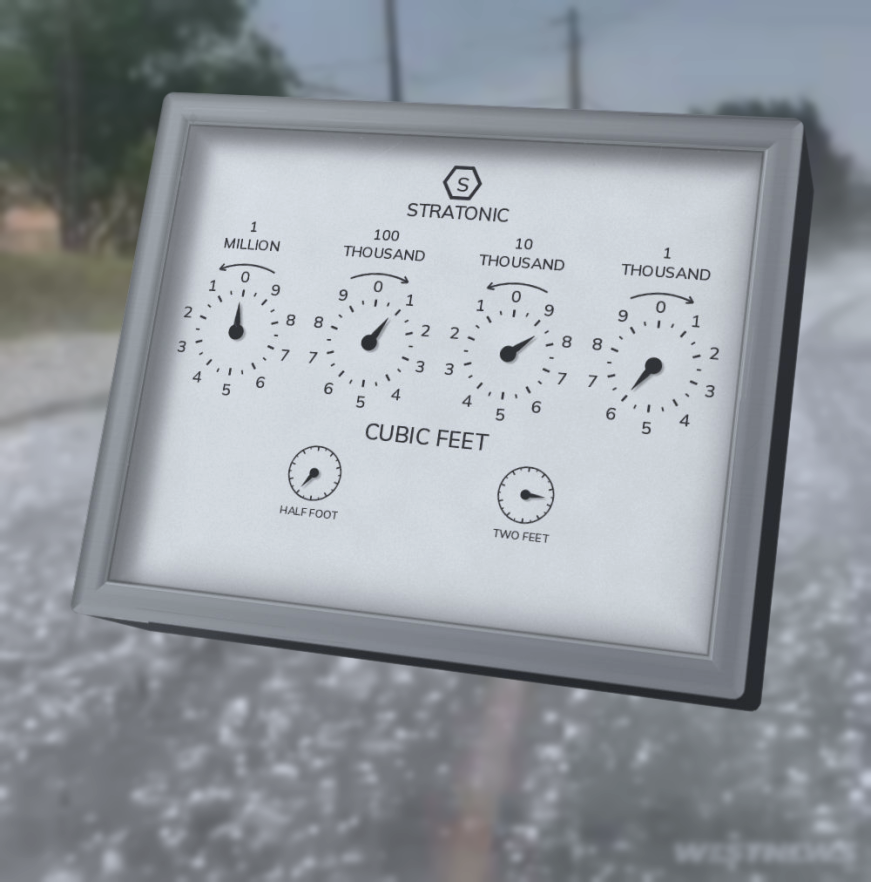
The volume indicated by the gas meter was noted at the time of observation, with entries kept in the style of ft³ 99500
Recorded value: ft³ 8600
